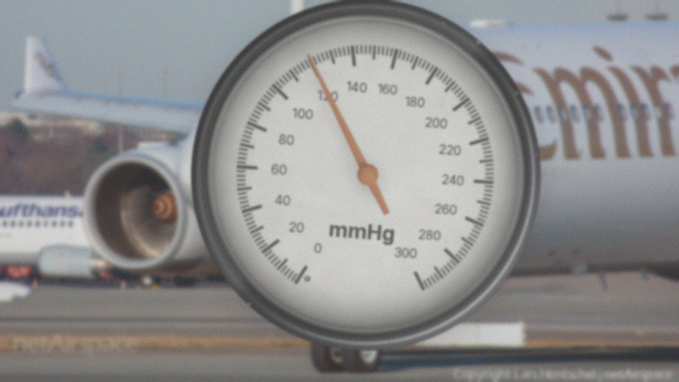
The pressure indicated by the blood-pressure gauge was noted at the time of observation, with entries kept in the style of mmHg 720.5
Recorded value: mmHg 120
